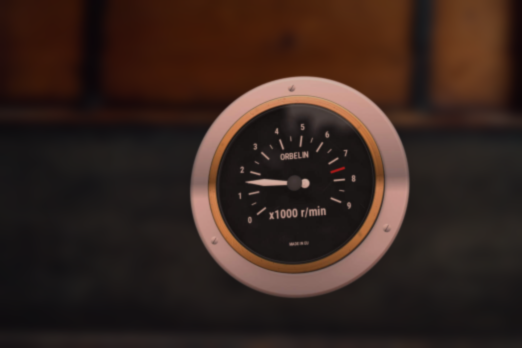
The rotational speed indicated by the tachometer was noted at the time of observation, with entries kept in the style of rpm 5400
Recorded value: rpm 1500
